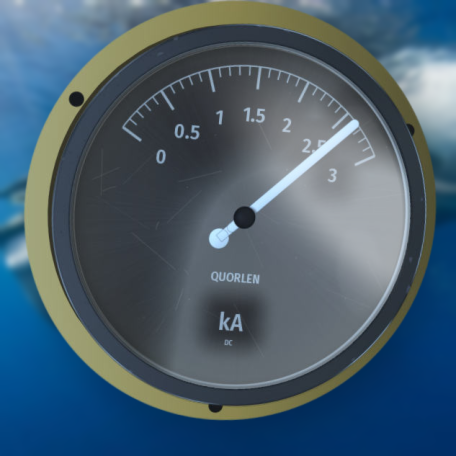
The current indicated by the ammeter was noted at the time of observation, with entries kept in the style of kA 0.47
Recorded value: kA 2.6
